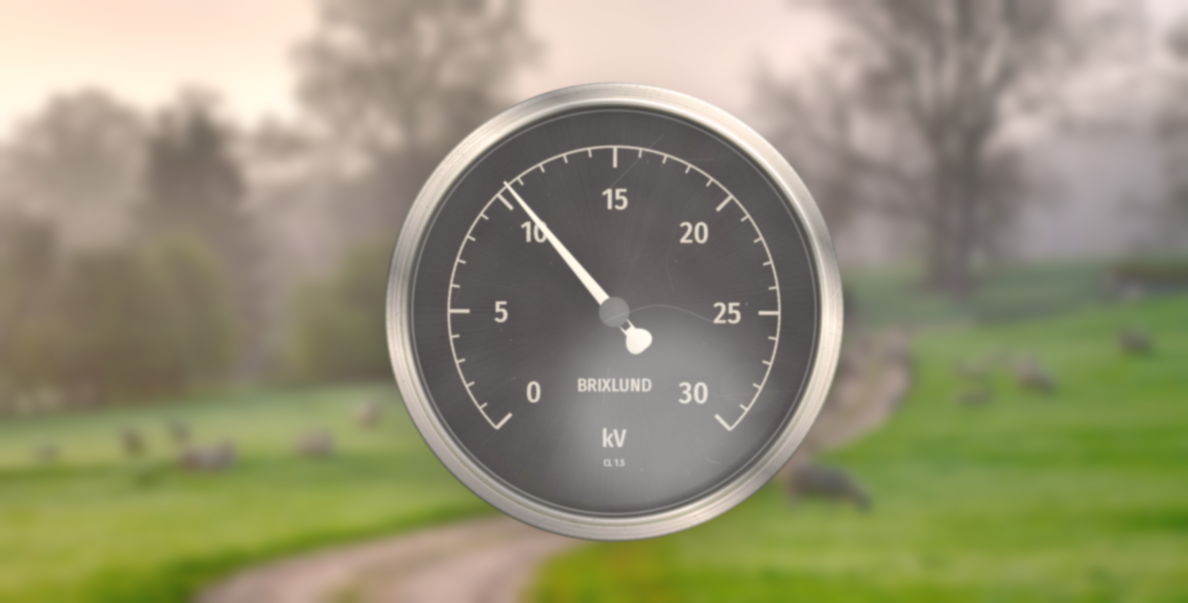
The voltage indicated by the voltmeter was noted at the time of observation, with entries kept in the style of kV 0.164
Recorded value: kV 10.5
